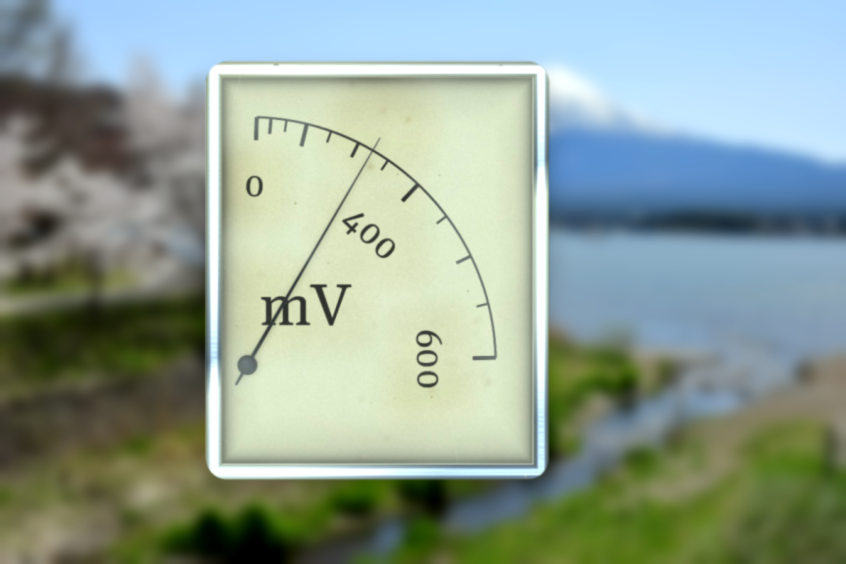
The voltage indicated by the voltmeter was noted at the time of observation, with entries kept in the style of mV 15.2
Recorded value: mV 325
